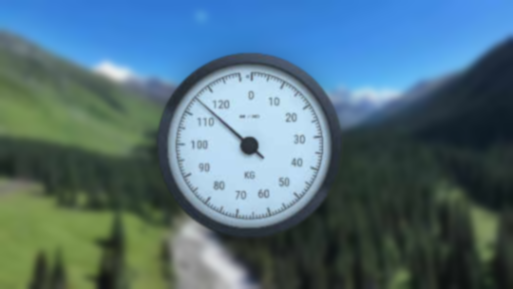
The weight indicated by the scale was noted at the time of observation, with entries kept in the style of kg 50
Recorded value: kg 115
